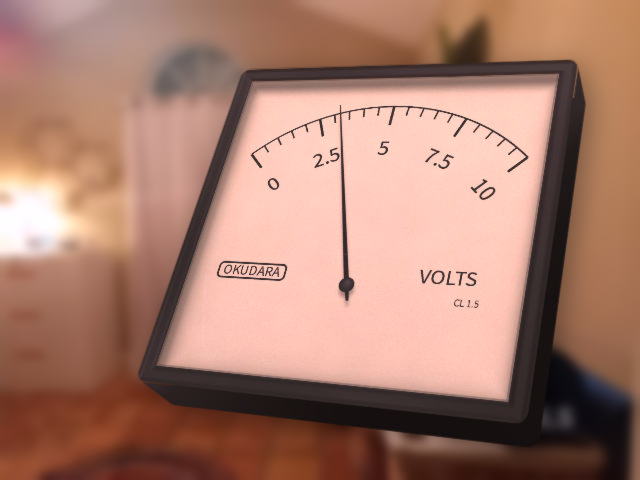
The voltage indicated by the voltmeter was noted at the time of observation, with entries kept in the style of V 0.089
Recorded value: V 3.25
